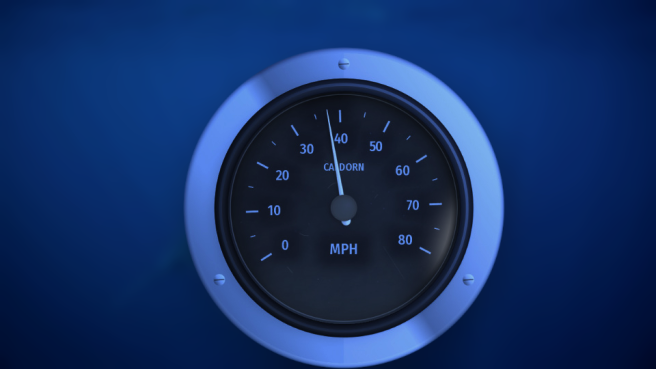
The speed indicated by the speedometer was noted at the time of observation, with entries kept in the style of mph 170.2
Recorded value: mph 37.5
